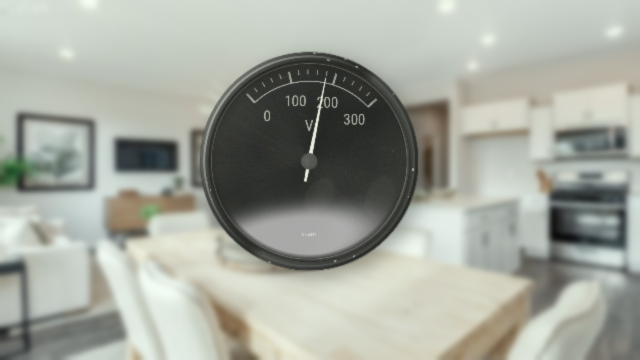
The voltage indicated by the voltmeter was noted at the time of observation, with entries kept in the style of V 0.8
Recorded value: V 180
